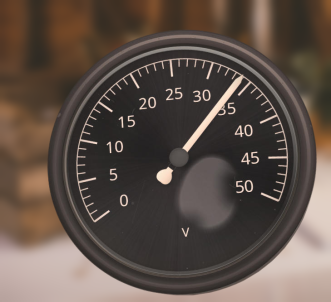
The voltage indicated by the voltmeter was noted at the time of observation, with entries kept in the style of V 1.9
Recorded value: V 34
